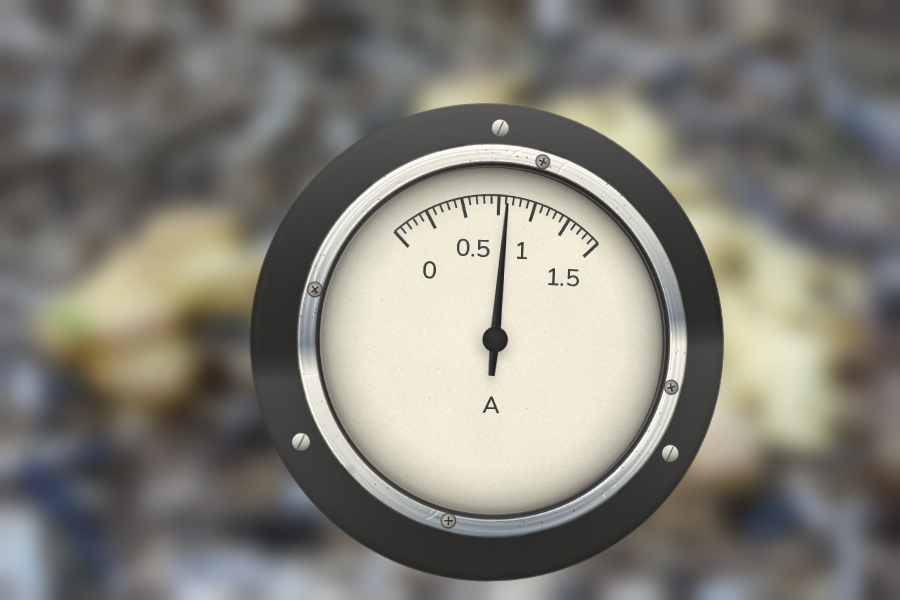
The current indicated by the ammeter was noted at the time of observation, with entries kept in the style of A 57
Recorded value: A 0.8
